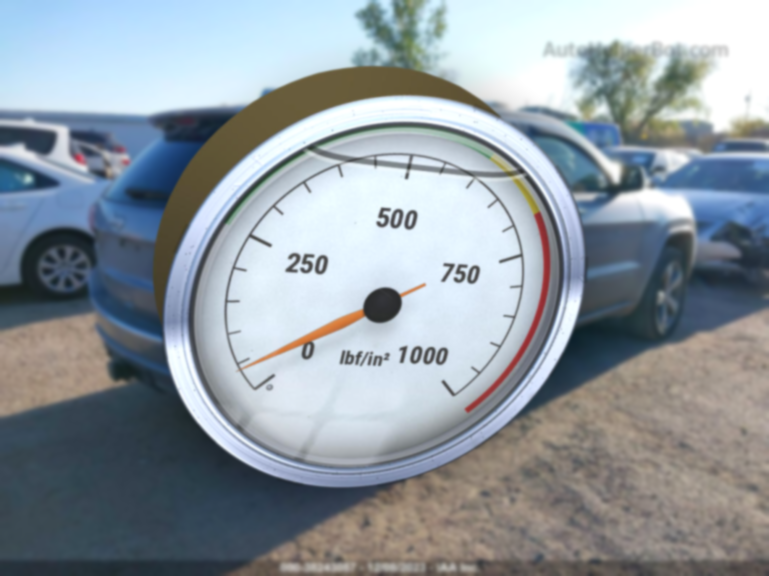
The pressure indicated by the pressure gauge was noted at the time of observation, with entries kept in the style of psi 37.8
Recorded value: psi 50
